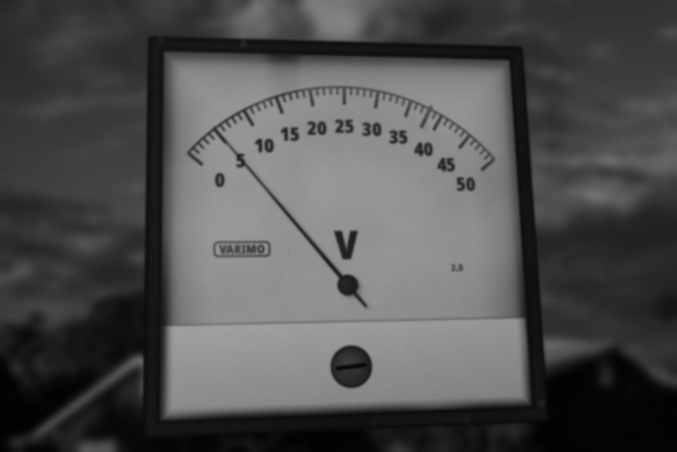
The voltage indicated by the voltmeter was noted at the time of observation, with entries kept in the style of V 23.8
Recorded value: V 5
